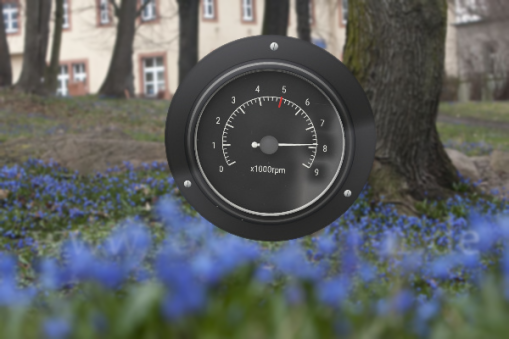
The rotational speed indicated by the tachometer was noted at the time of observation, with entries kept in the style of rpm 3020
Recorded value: rpm 7800
